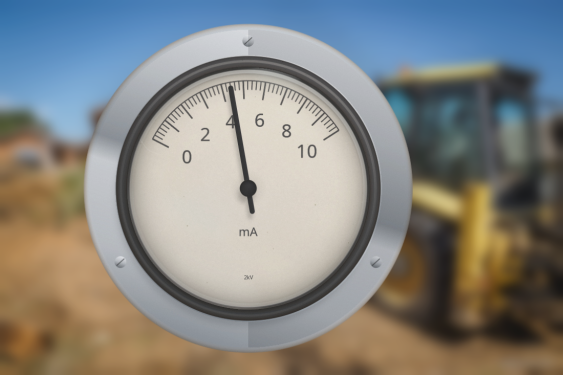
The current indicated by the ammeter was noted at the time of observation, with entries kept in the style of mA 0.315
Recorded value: mA 4.4
